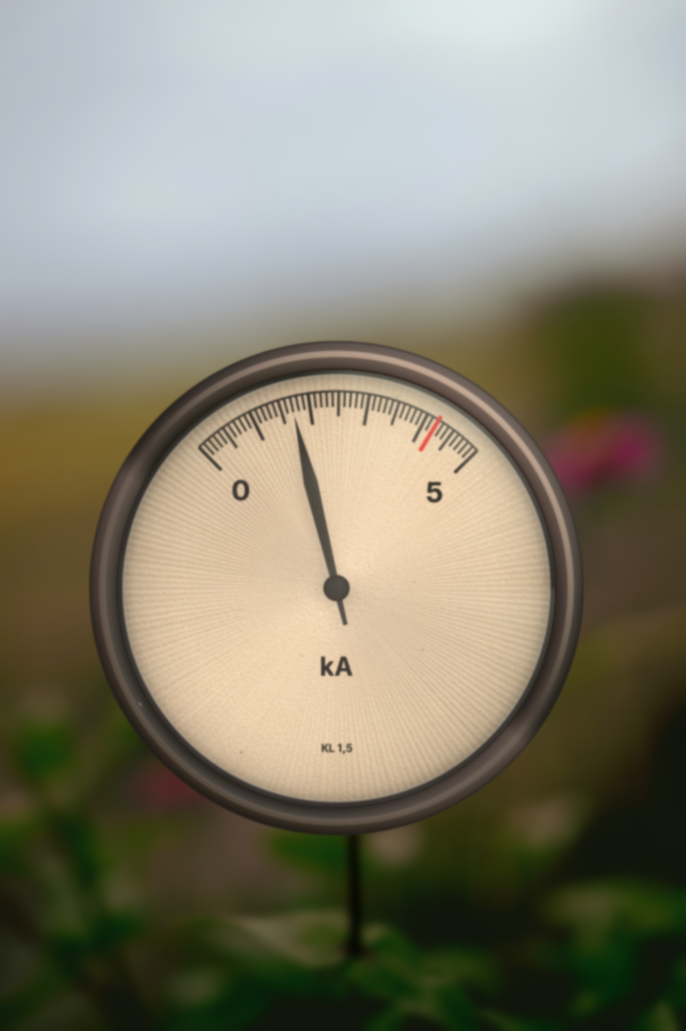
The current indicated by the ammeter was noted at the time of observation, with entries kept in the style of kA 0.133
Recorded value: kA 1.7
